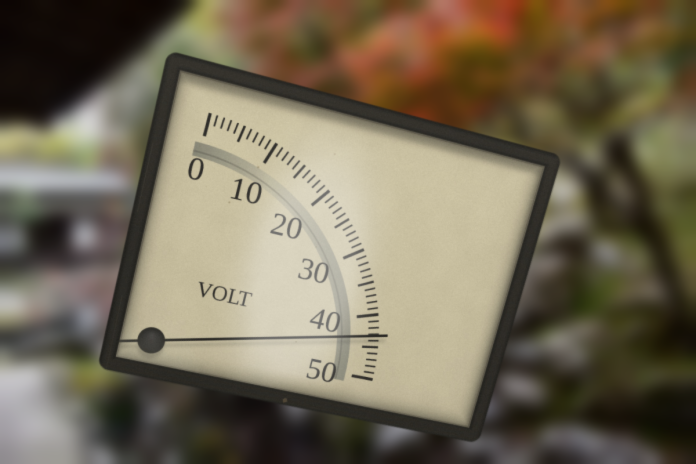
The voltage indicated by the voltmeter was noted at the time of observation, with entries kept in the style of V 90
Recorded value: V 43
